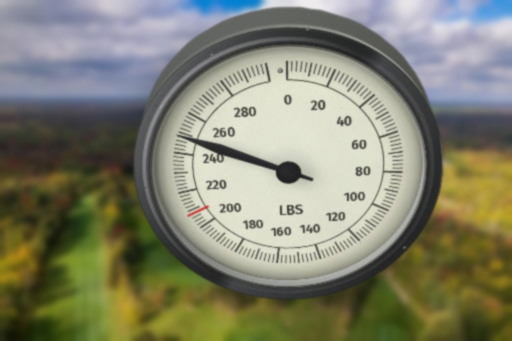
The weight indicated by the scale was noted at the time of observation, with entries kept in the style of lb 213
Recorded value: lb 250
